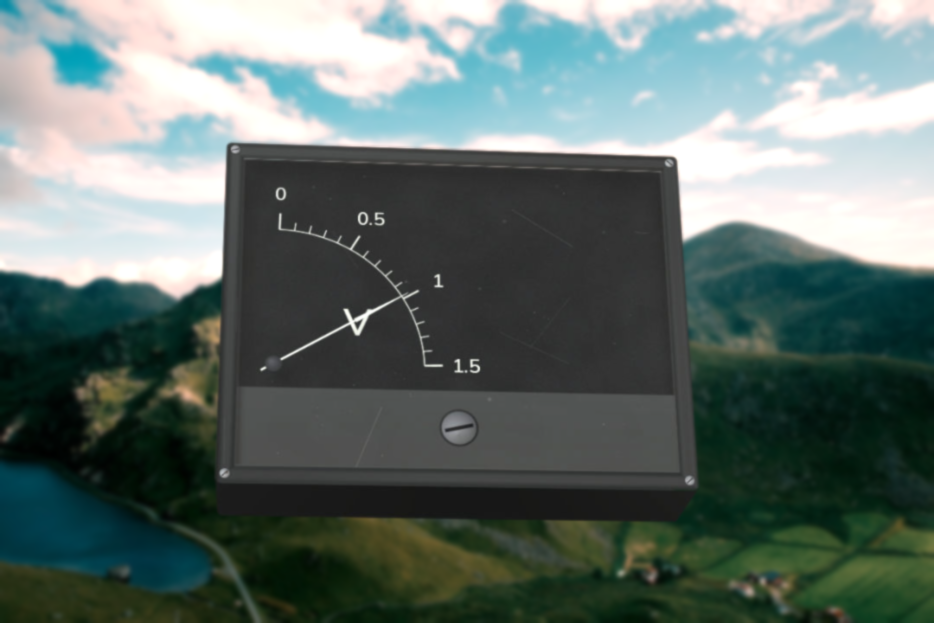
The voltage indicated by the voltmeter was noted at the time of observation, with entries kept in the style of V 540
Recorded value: V 1
